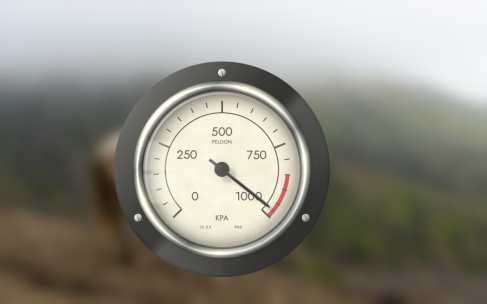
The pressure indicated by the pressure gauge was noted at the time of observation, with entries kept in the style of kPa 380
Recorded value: kPa 975
